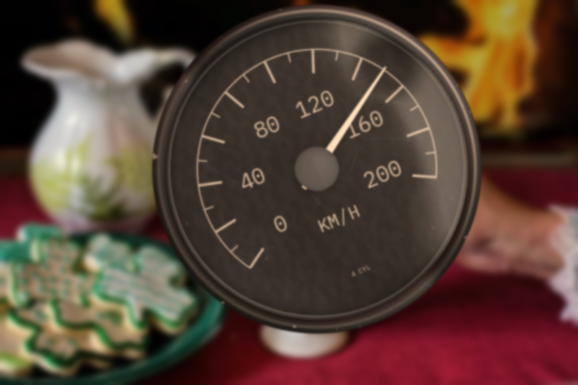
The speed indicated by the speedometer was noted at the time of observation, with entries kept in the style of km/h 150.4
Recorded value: km/h 150
